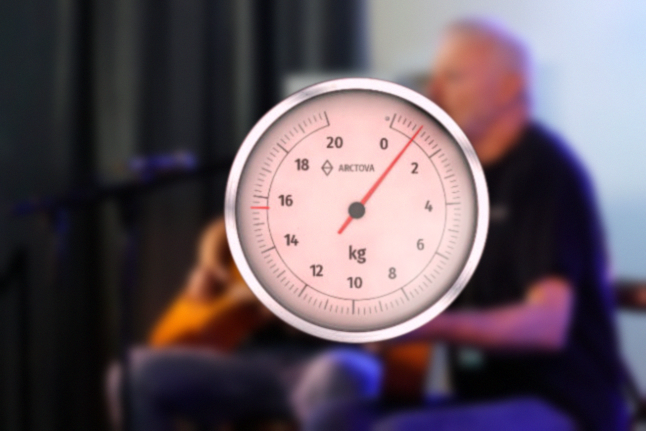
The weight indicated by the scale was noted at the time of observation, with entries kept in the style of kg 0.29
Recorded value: kg 1
